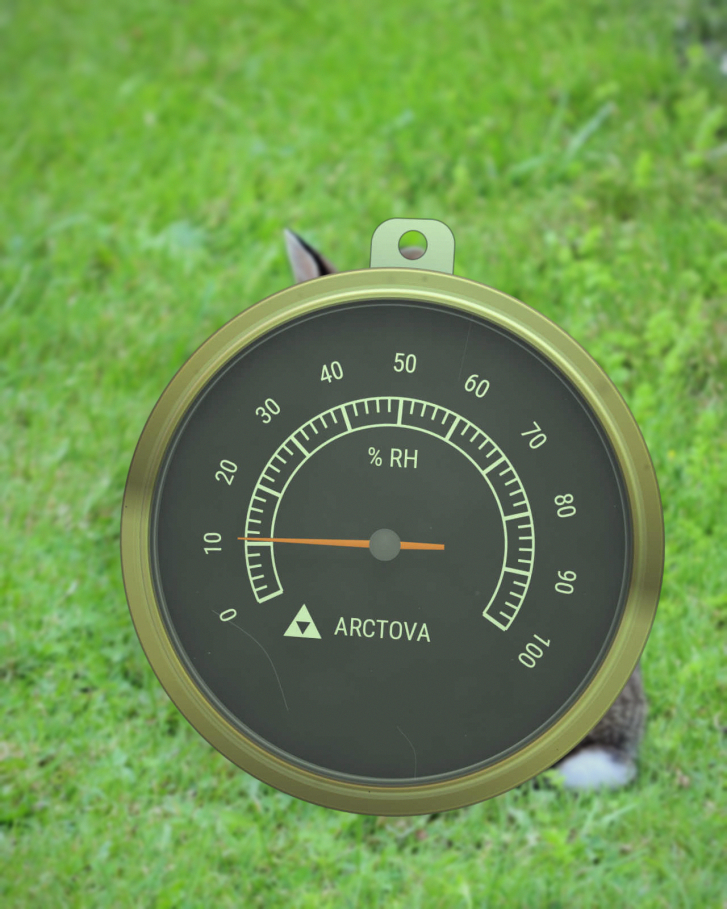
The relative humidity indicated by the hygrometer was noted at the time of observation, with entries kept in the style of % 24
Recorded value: % 11
